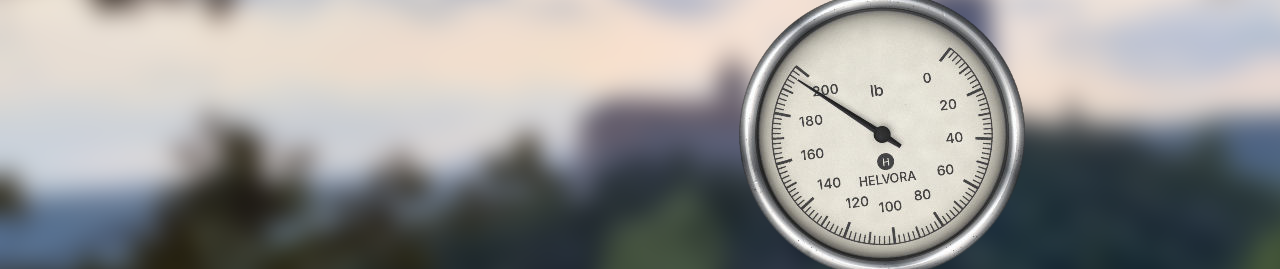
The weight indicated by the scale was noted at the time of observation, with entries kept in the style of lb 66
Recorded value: lb 196
